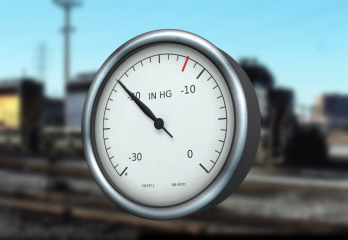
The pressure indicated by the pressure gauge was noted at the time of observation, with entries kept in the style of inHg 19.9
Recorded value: inHg -20
